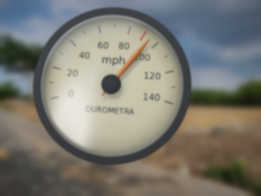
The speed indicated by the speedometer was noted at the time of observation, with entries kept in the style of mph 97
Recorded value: mph 95
